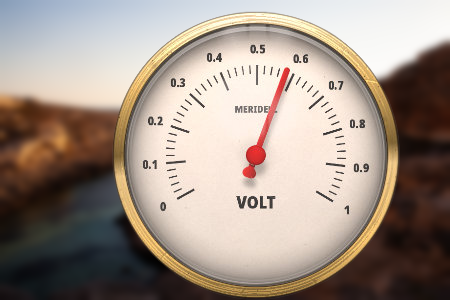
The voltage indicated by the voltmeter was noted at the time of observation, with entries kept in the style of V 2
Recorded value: V 0.58
